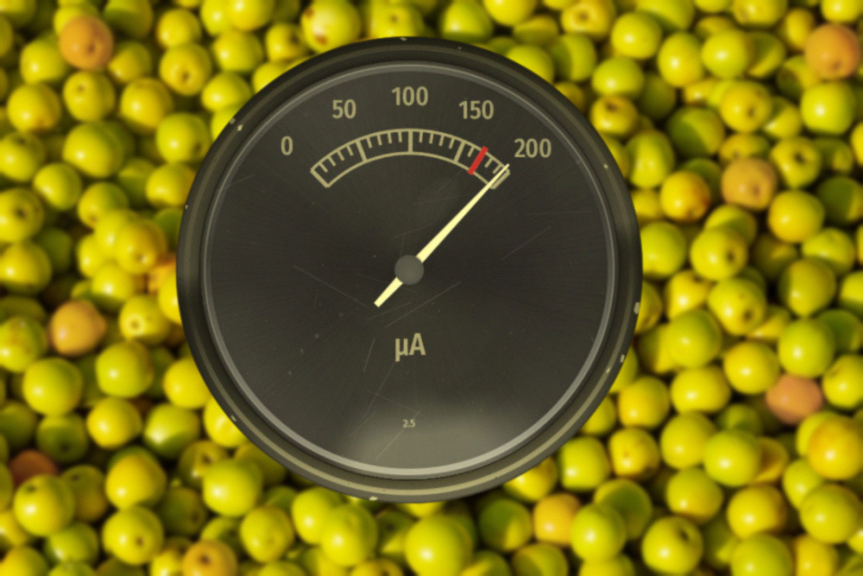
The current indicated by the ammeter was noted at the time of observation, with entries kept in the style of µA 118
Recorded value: µA 195
